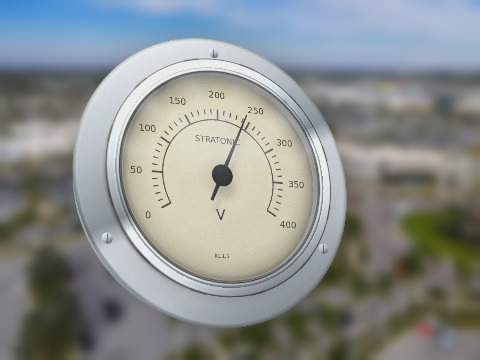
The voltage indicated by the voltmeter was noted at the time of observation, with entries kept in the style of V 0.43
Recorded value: V 240
